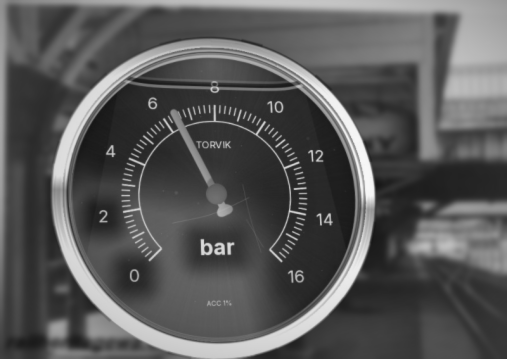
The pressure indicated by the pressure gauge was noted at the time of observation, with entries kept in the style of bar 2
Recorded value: bar 6.4
